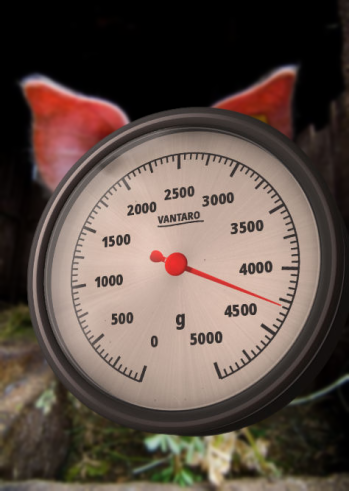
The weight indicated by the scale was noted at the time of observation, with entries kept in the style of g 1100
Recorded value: g 4300
